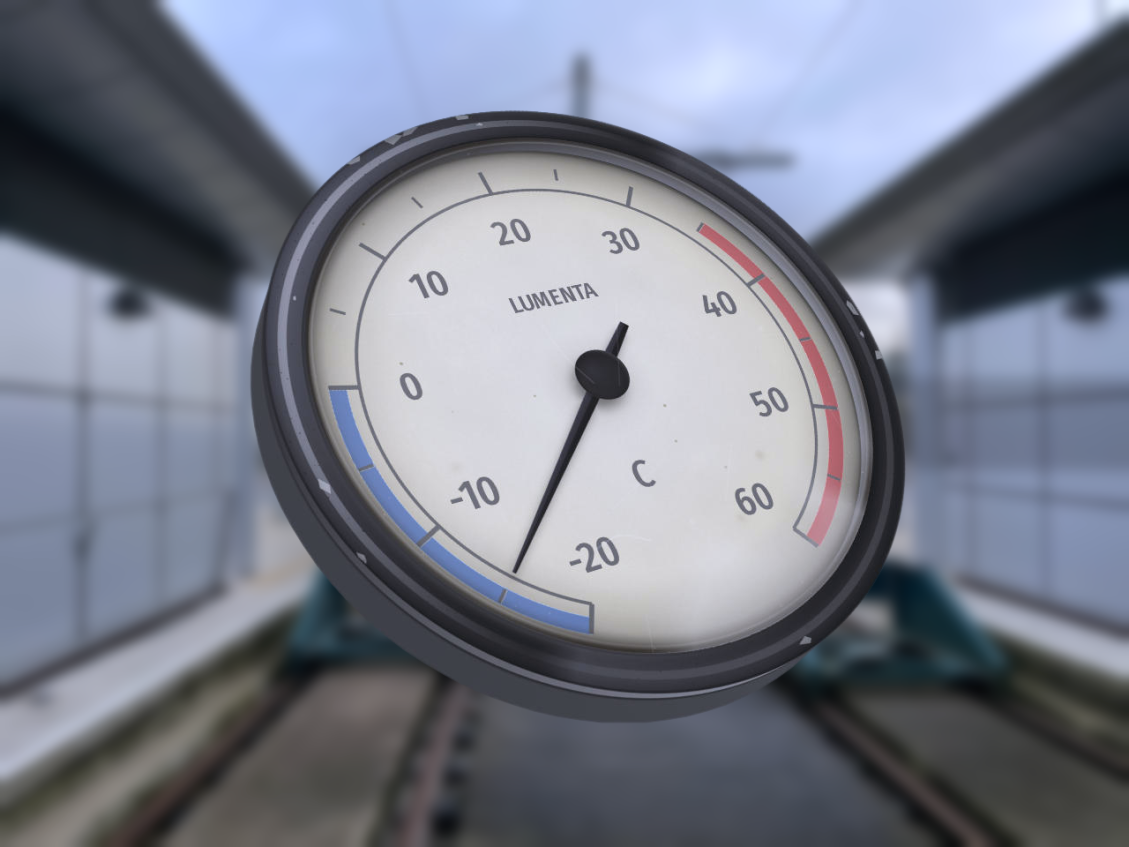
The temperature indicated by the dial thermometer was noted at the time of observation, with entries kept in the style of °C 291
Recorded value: °C -15
